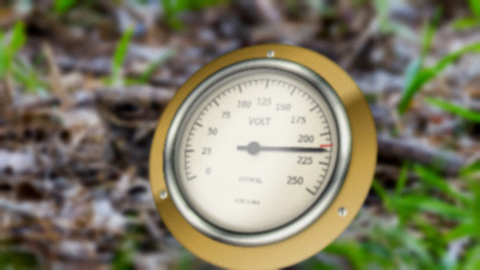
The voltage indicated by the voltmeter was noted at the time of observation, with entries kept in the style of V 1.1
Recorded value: V 215
